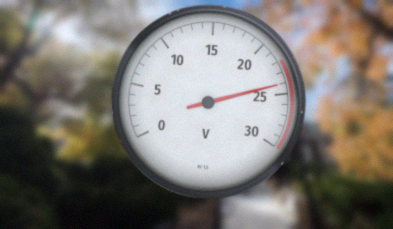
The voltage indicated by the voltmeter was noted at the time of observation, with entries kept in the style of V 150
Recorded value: V 24
